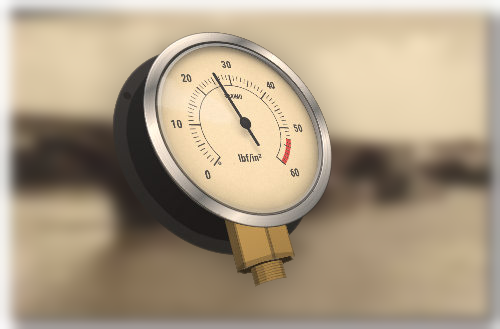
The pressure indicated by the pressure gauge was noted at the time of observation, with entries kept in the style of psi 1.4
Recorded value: psi 25
